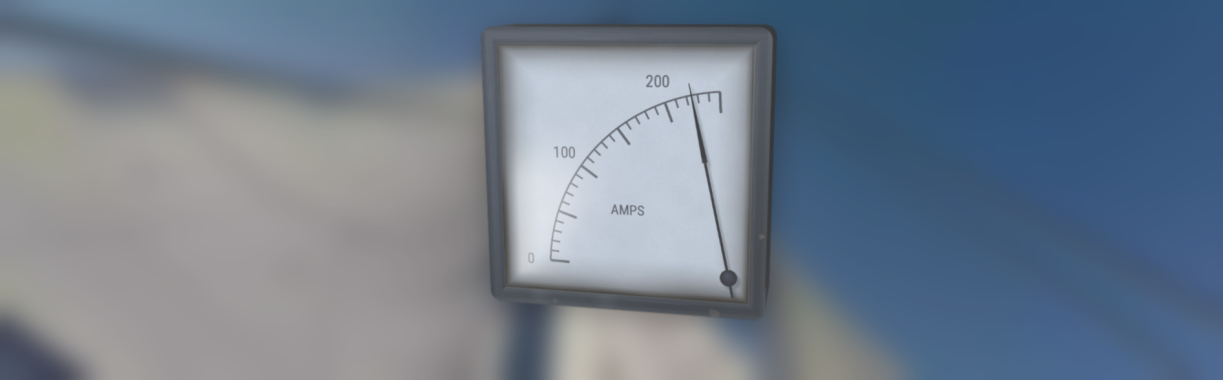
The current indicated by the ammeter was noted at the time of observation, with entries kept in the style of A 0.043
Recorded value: A 225
